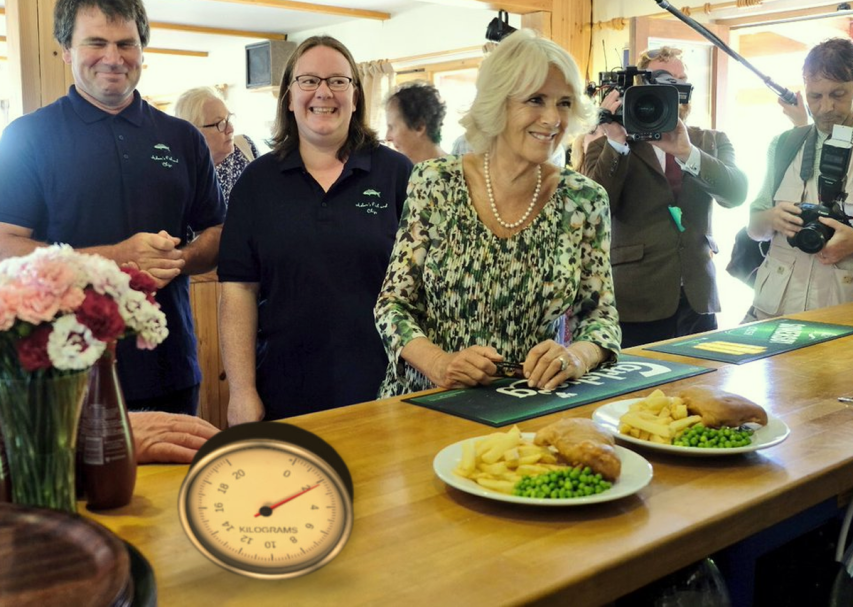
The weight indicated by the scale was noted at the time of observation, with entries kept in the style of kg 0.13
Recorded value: kg 2
